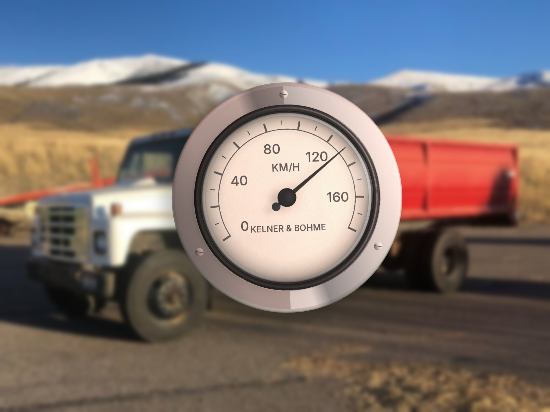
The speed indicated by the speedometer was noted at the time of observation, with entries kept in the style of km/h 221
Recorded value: km/h 130
